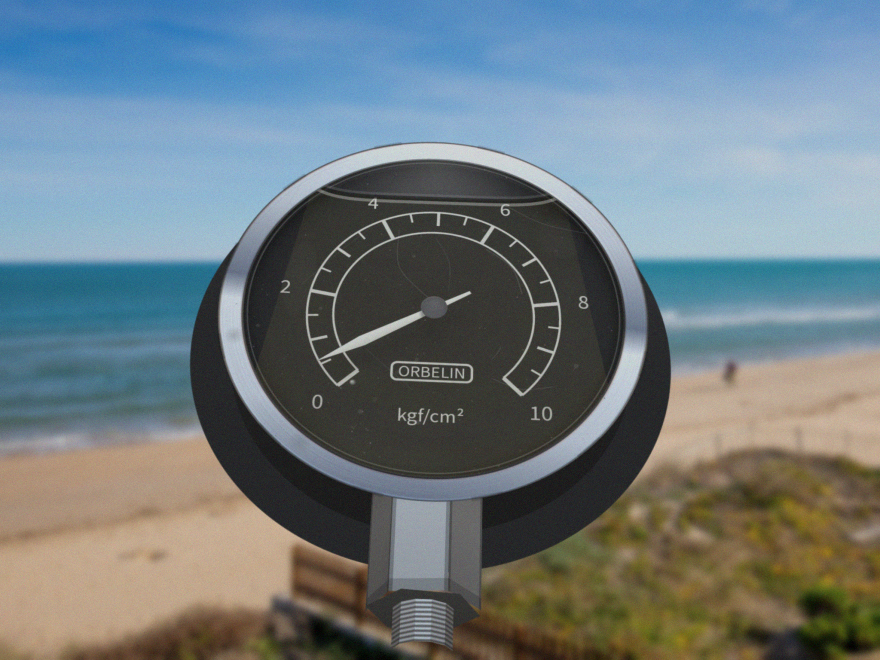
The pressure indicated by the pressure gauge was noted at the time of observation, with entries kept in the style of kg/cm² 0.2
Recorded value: kg/cm² 0.5
